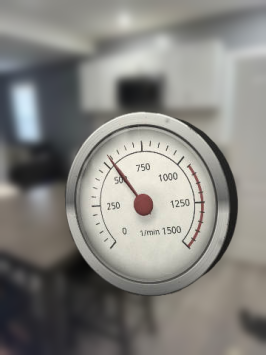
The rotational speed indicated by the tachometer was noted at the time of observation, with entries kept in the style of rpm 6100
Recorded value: rpm 550
